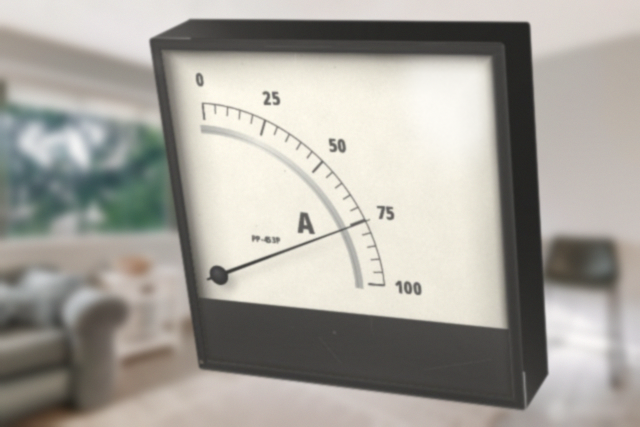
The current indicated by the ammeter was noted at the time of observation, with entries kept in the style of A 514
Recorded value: A 75
